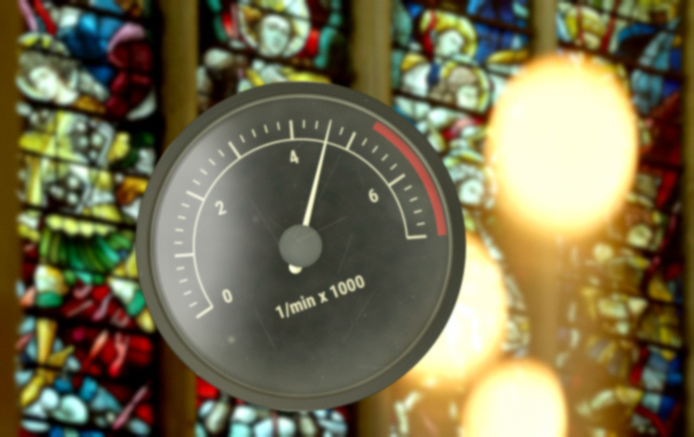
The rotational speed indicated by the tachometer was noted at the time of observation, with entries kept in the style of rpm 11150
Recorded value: rpm 4600
